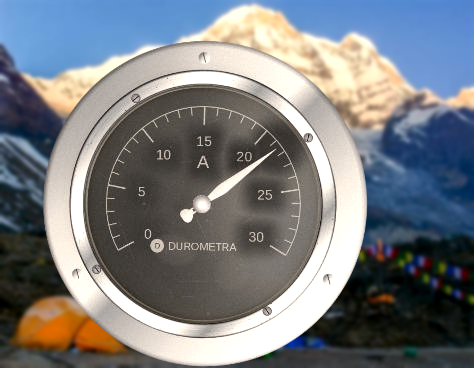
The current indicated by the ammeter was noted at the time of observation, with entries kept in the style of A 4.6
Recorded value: A 21.5
